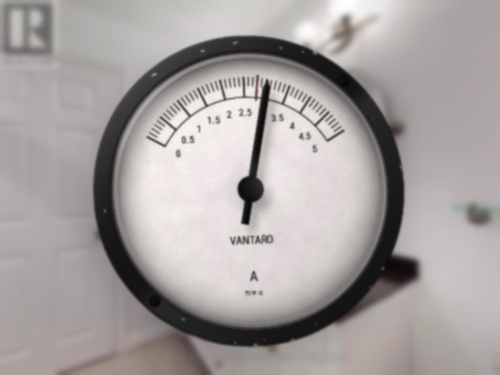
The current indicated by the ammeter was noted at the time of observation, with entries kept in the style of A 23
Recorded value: A 3
